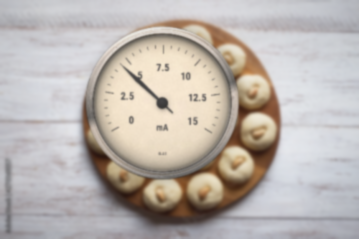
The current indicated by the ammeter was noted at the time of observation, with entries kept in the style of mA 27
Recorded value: mA 4.5
